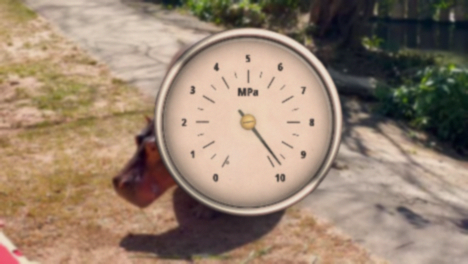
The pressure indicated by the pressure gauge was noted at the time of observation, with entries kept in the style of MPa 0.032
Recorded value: MPa 9.75
